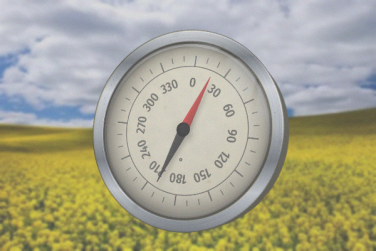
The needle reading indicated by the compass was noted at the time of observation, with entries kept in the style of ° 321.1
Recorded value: ° 20
